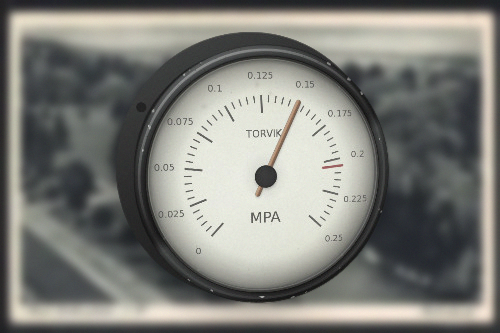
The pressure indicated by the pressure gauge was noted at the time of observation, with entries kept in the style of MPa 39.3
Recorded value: MPa 0.15
